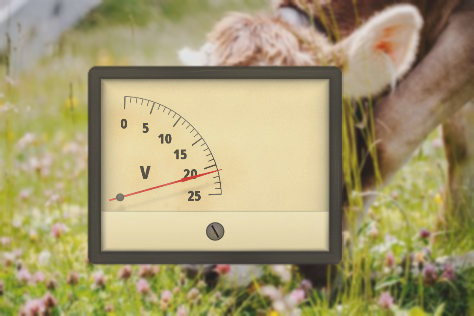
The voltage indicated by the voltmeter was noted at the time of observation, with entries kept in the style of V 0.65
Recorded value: V 21
